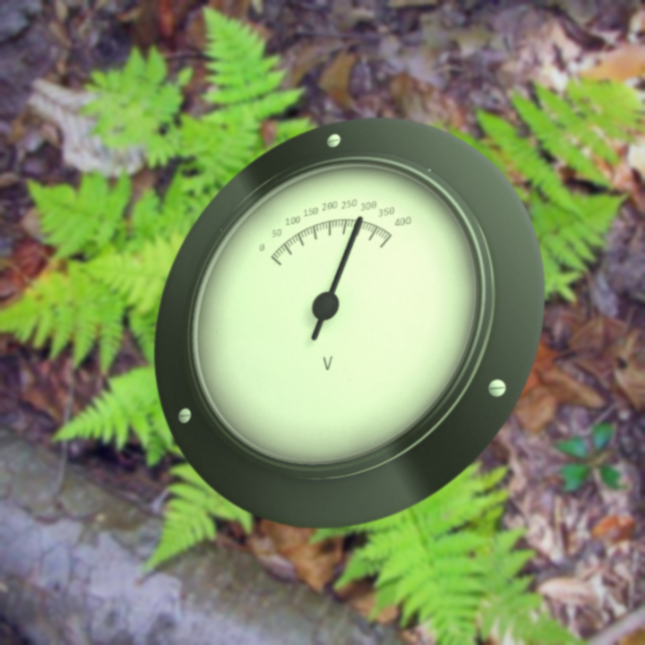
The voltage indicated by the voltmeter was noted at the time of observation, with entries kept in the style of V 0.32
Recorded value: V 300
